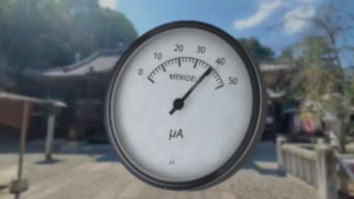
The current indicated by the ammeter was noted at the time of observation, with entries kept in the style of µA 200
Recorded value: µA 40
